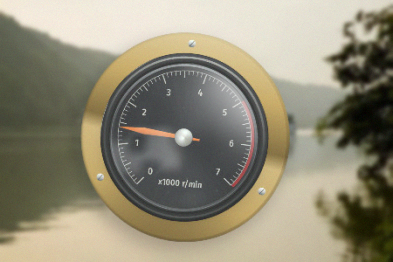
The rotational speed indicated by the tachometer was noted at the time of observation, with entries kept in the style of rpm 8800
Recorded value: rpm 1400
